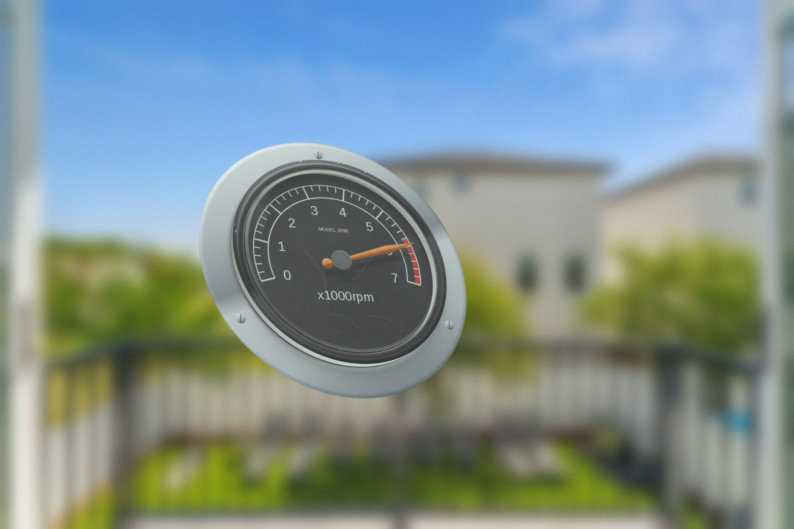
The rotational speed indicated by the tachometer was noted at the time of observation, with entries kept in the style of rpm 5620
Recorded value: rpm 6000
